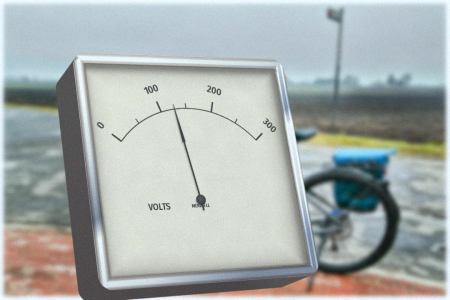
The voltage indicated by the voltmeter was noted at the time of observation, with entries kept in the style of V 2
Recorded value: V 125
